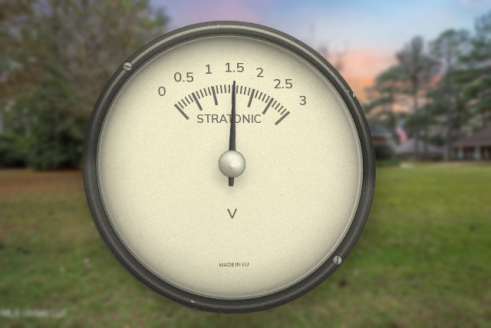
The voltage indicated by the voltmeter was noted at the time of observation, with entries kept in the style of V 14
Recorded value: V 1.5
